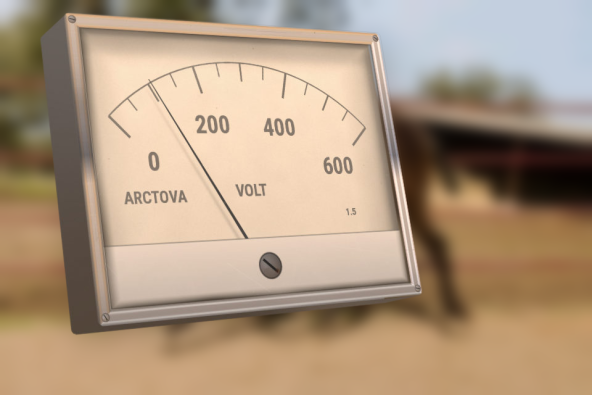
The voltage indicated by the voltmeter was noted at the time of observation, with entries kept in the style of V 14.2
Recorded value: V 100
